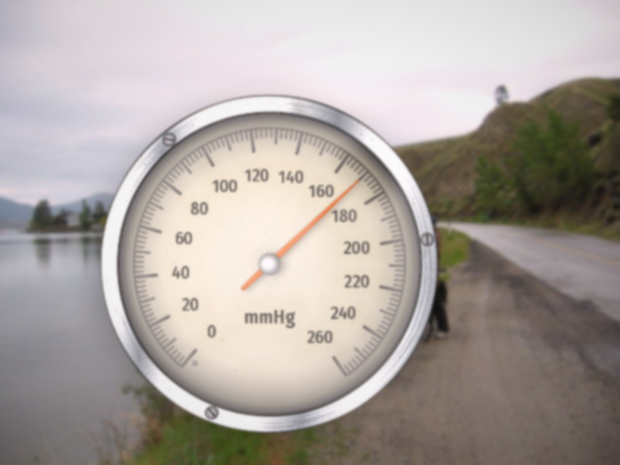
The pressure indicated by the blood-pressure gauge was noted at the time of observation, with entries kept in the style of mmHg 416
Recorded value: mmHg 170
